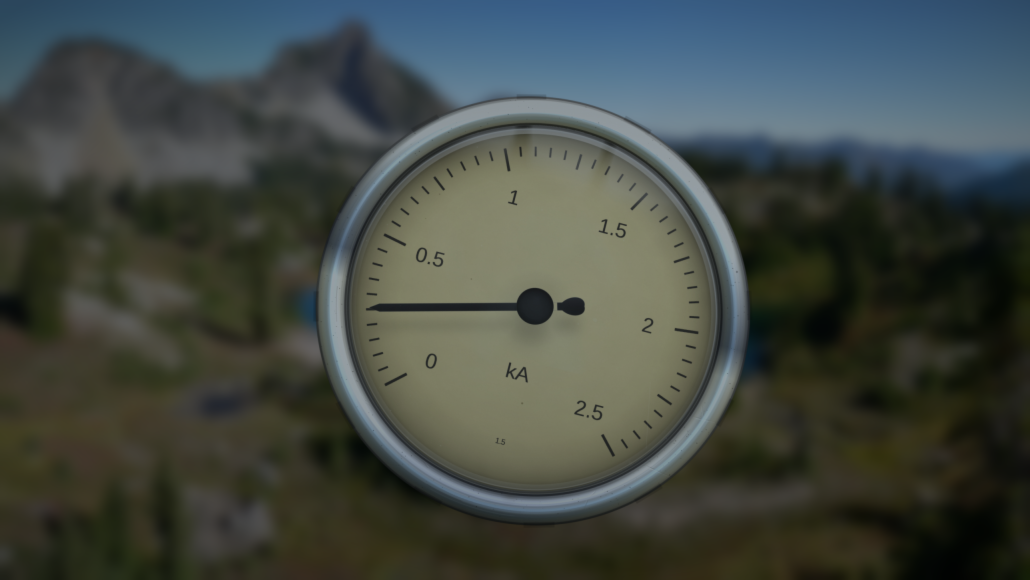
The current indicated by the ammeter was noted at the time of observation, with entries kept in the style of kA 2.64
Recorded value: kA 0.25
